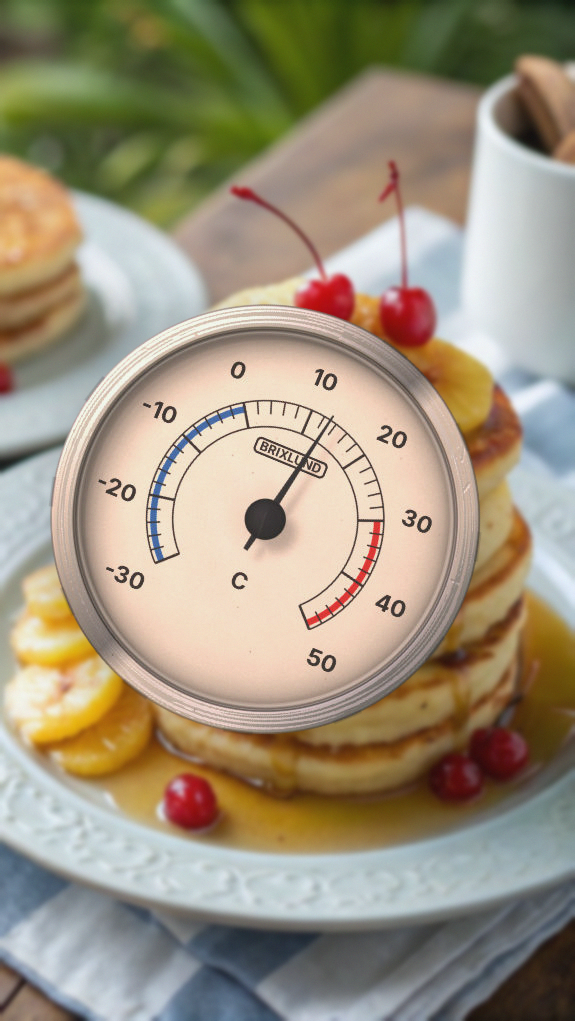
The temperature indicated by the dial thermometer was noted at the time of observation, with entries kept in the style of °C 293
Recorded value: °C 13
